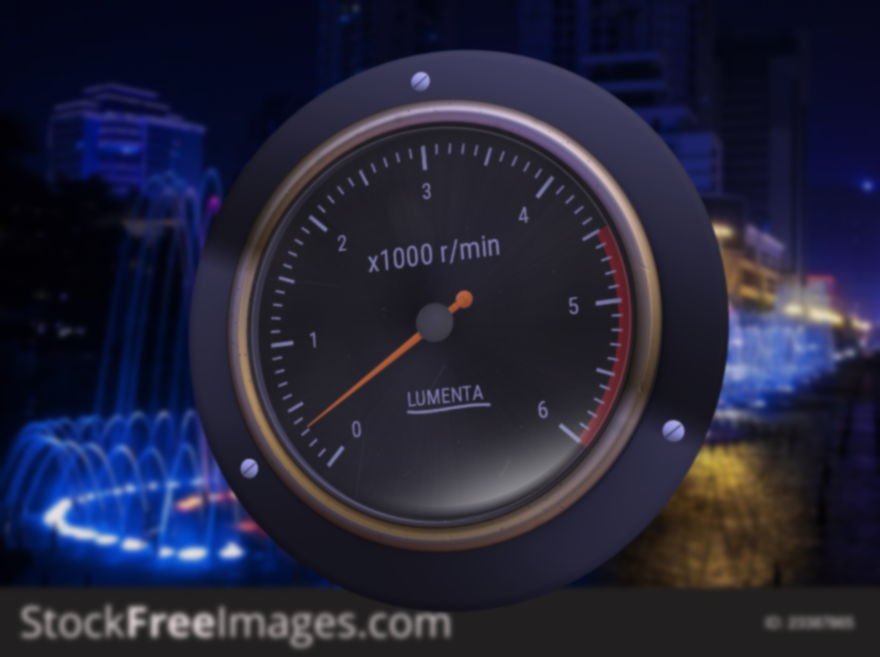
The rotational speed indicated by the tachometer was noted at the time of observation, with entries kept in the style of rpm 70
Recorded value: rpm 300
